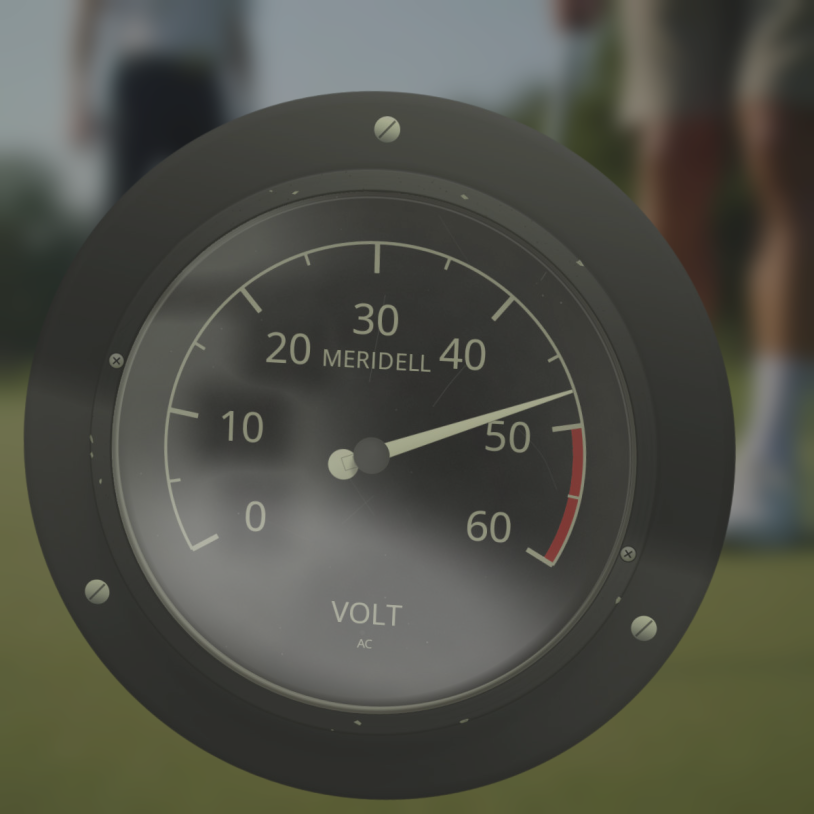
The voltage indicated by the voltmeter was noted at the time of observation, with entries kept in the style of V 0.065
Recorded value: V 47.5
